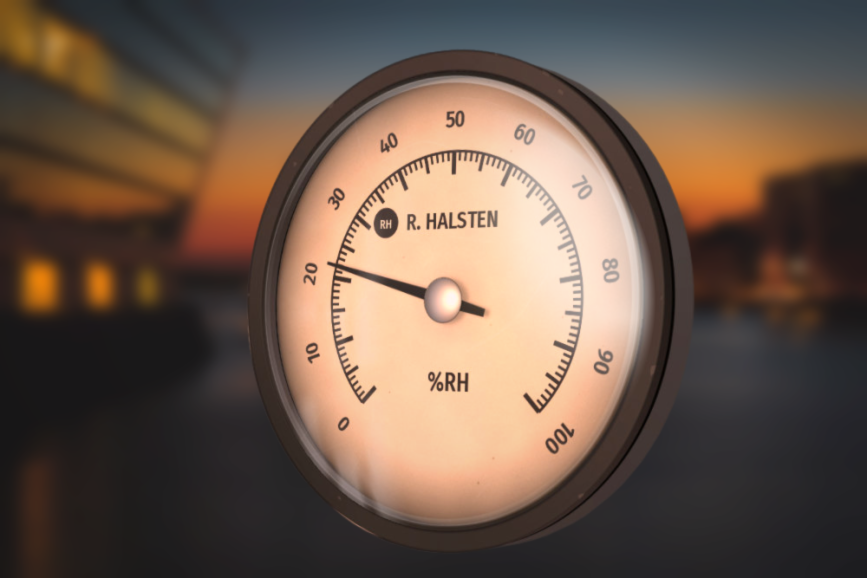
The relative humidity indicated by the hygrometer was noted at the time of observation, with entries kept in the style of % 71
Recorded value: % 22
